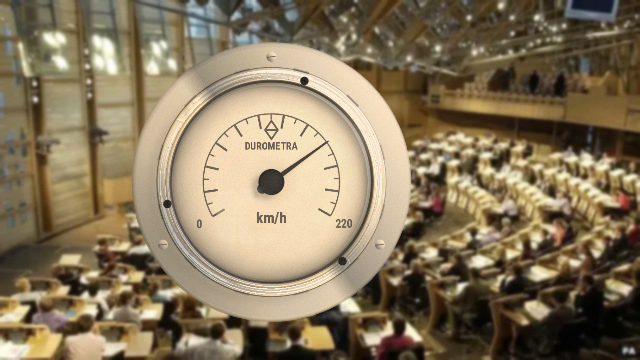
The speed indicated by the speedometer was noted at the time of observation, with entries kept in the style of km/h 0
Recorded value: km/h 160
